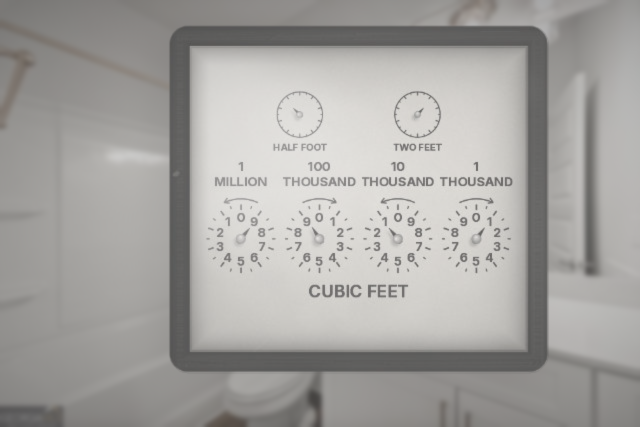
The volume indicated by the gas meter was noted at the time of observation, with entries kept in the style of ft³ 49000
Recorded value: ft³ 891100
